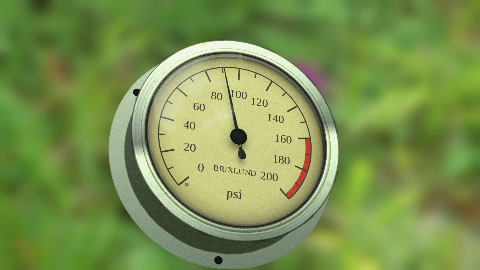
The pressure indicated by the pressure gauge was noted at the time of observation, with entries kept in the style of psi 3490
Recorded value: psi 90
